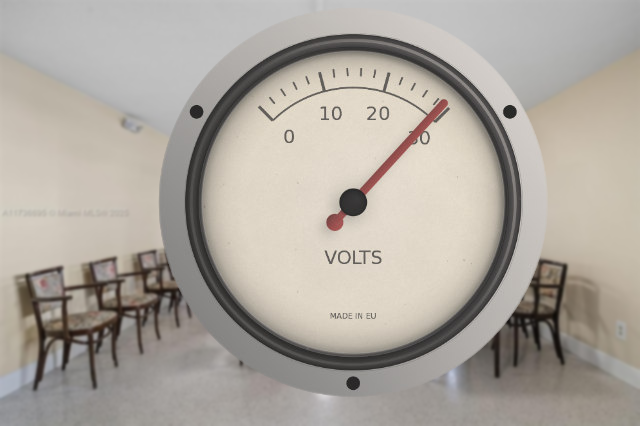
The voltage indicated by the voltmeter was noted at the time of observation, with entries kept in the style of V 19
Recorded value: V 29
